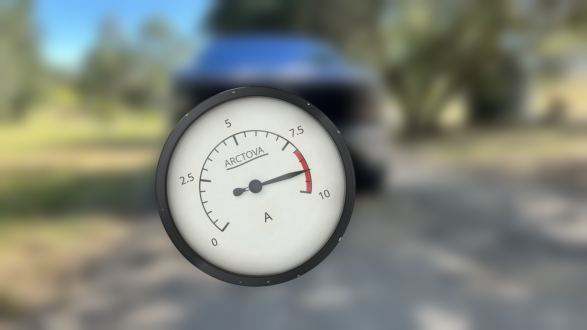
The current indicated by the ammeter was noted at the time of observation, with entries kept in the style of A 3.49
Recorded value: A 9
